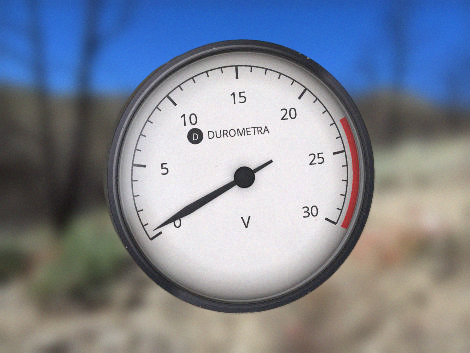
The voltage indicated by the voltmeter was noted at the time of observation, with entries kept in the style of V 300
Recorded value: V 0.5
